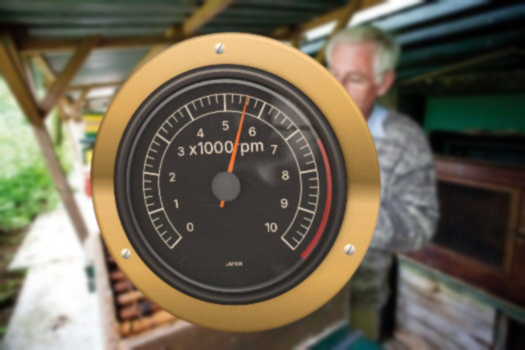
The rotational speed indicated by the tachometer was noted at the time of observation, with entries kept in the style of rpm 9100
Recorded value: rpm 5600
